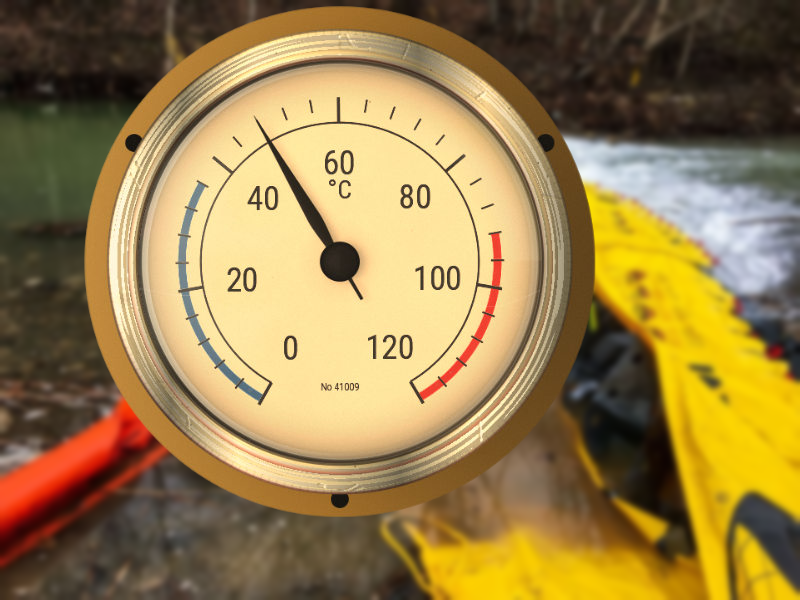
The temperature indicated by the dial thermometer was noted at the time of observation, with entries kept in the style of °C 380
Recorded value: °C 48
